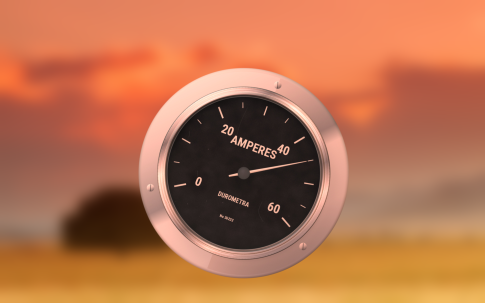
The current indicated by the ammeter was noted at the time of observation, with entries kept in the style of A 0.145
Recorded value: A 45
